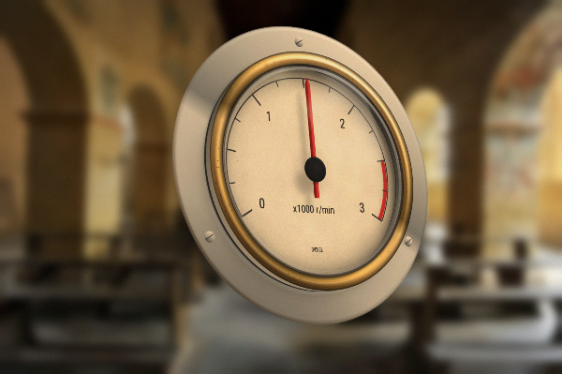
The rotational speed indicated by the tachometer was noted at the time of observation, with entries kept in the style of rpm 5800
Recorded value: rpm 1500
